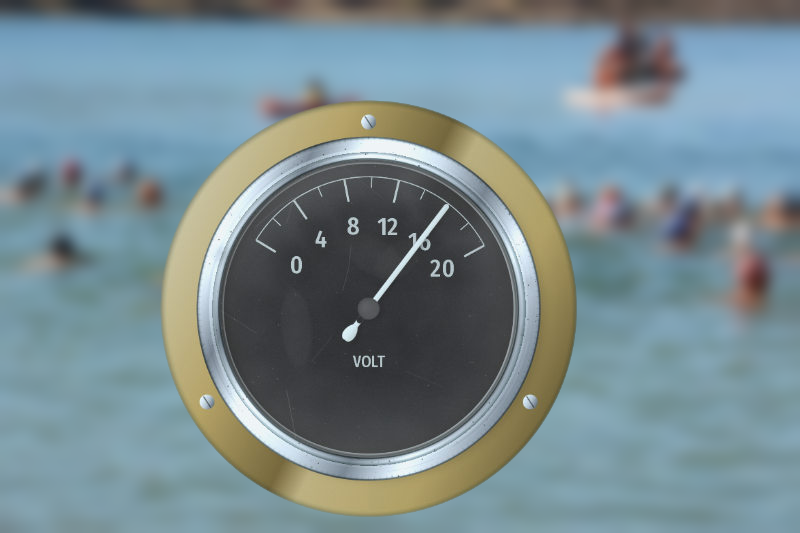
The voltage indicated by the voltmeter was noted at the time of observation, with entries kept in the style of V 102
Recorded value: V 16
